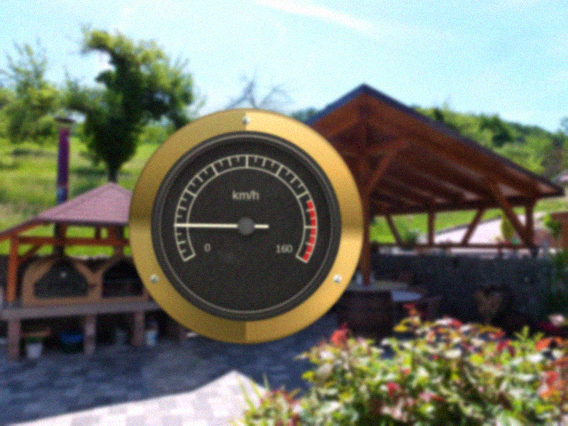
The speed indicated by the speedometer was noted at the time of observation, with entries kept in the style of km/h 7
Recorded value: km/h 20
